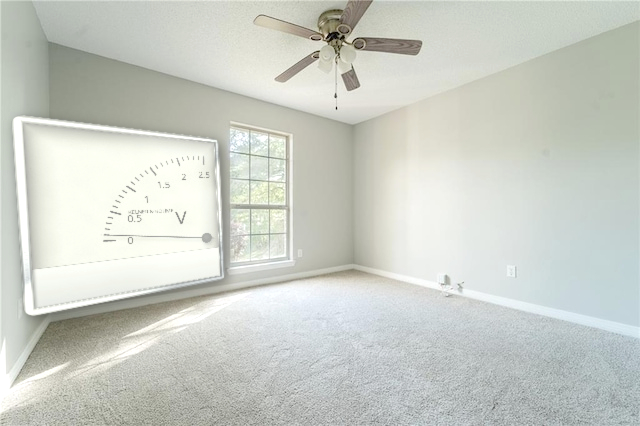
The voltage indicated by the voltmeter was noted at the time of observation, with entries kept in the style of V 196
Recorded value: V 0.1
